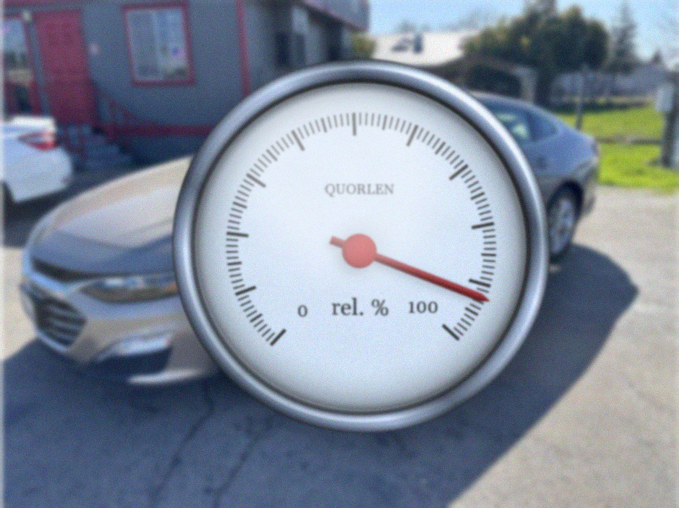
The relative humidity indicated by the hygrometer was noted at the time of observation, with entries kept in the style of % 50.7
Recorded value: % 92
